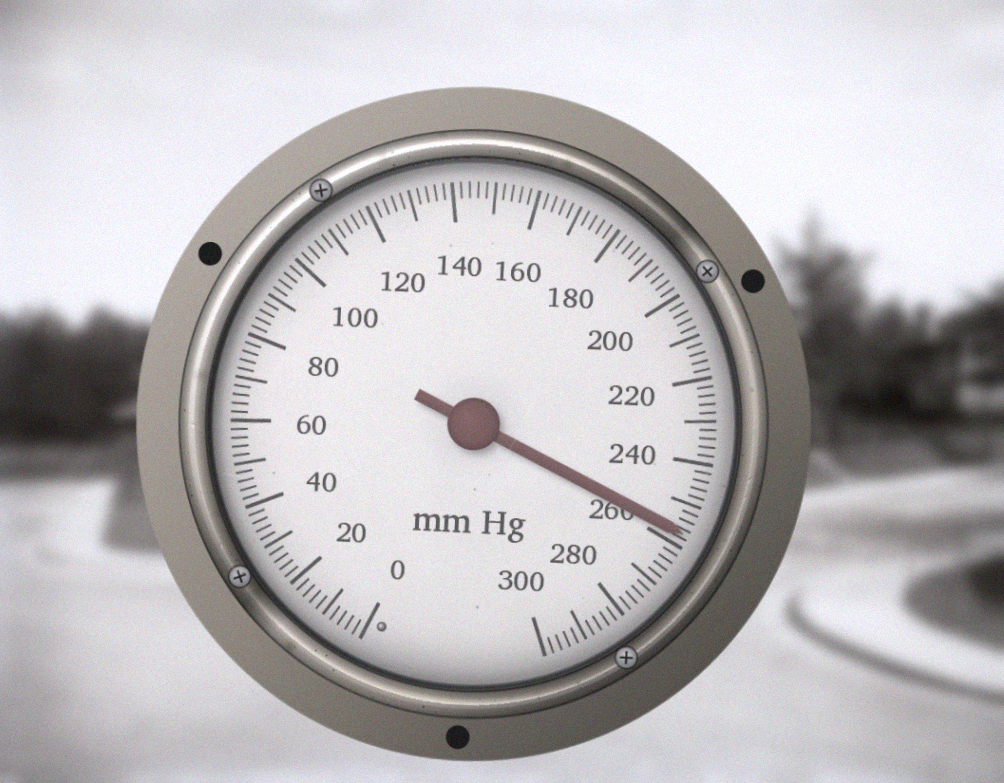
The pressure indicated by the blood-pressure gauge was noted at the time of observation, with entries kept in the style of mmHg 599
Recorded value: mmHg 257
